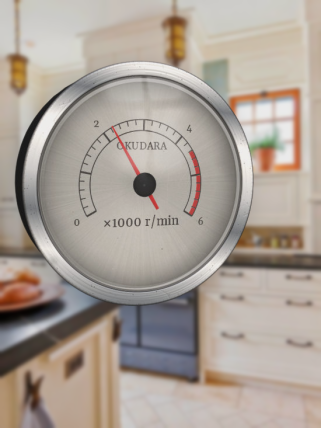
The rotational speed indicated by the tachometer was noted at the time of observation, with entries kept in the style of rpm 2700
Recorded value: rpm 2200
